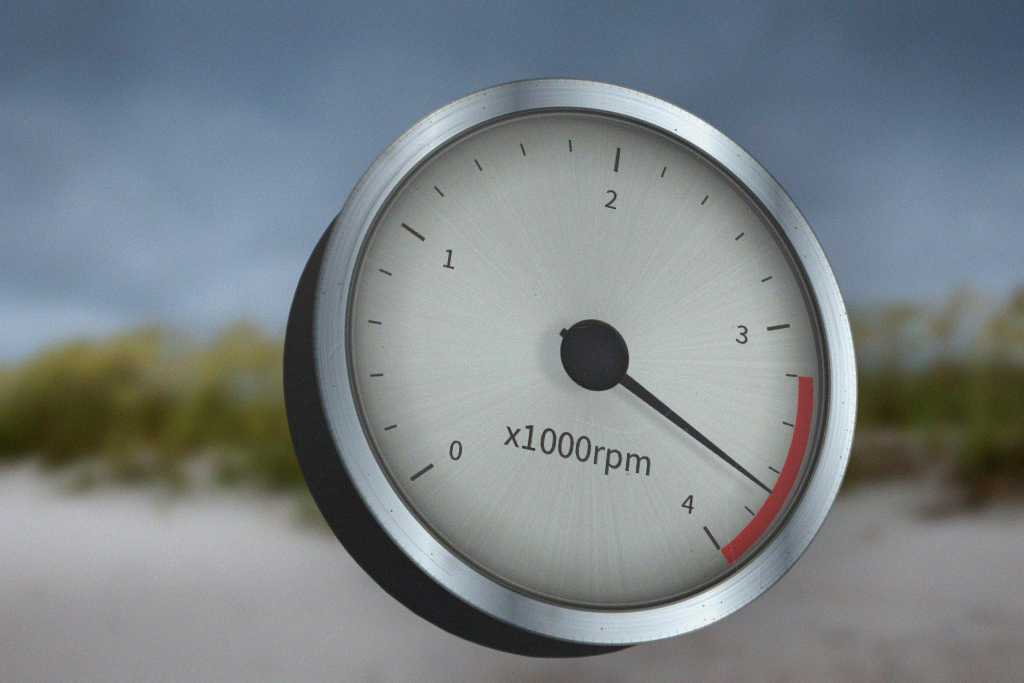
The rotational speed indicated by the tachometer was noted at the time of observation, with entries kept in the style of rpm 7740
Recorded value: rpm 3700
